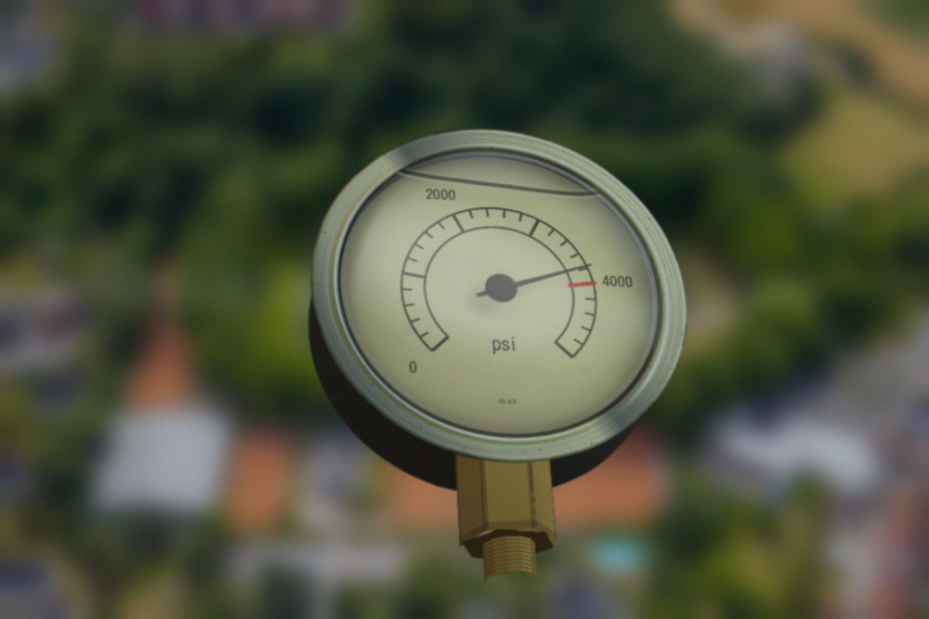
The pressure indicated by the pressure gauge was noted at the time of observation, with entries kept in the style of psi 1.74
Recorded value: psi 3800
